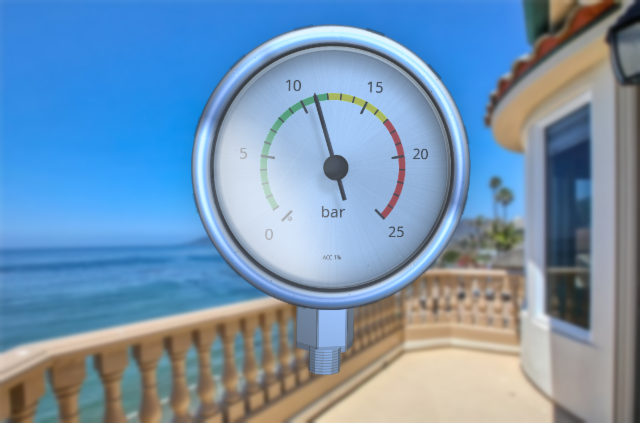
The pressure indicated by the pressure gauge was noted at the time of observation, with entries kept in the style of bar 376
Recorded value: bar 11
